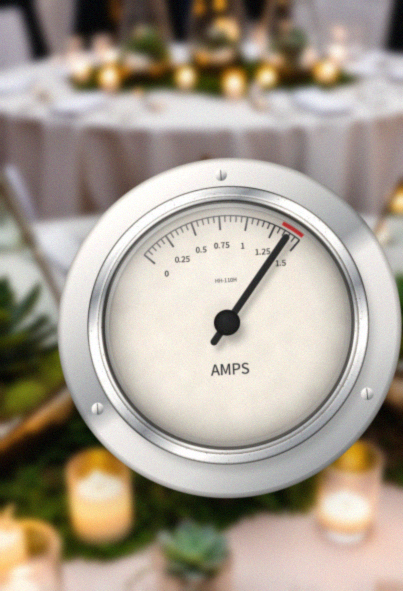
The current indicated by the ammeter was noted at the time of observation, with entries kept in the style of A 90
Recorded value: A 1.4
